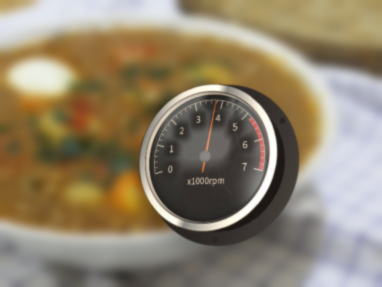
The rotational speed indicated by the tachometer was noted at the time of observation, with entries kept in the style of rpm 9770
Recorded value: rpm 3800
